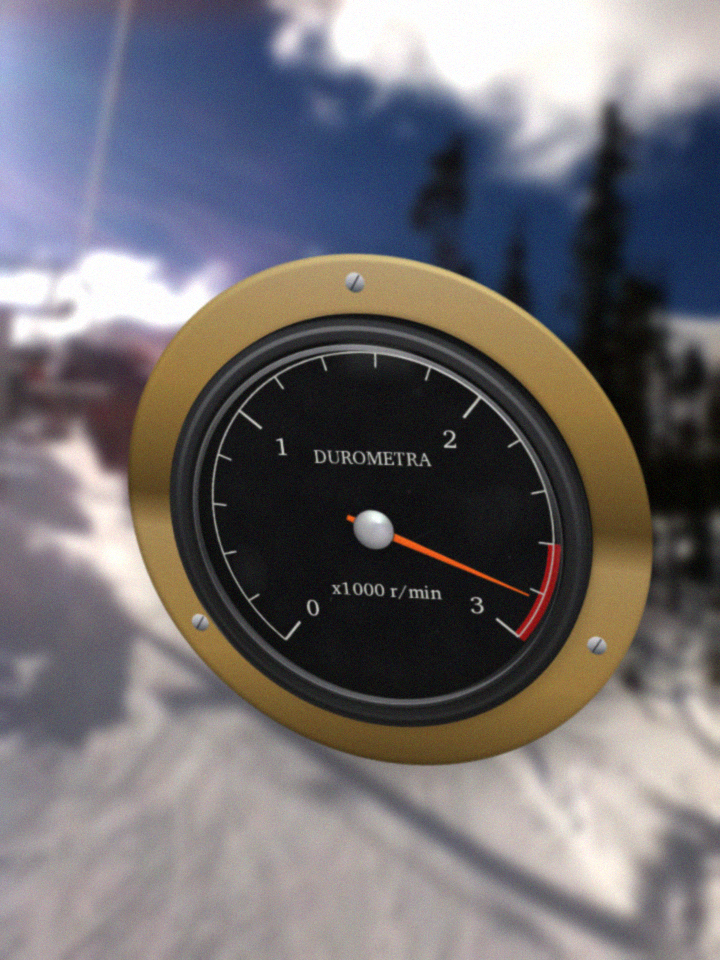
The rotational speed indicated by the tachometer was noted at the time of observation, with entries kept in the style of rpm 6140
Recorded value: rpm 2800
